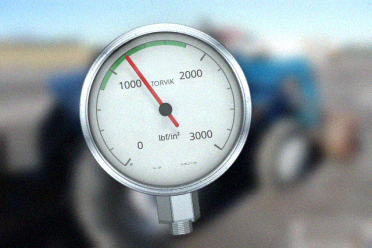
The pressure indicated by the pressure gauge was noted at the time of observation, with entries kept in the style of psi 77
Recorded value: psi 1200
